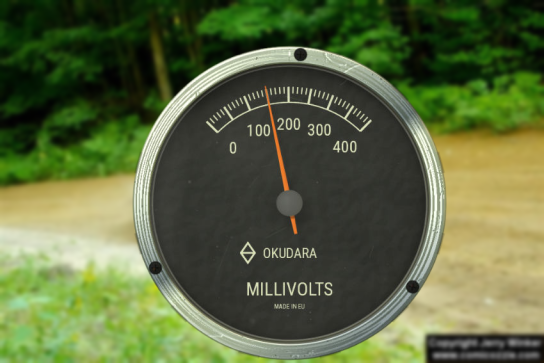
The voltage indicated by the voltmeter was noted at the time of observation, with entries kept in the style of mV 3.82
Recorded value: mV 150
